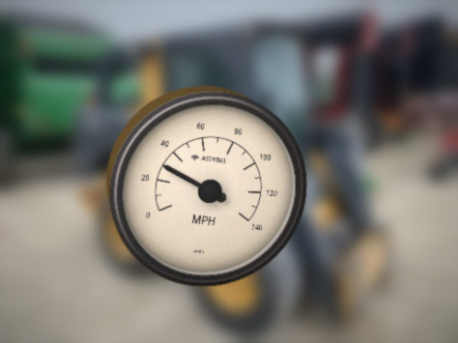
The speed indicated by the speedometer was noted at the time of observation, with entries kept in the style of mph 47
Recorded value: mph 30
